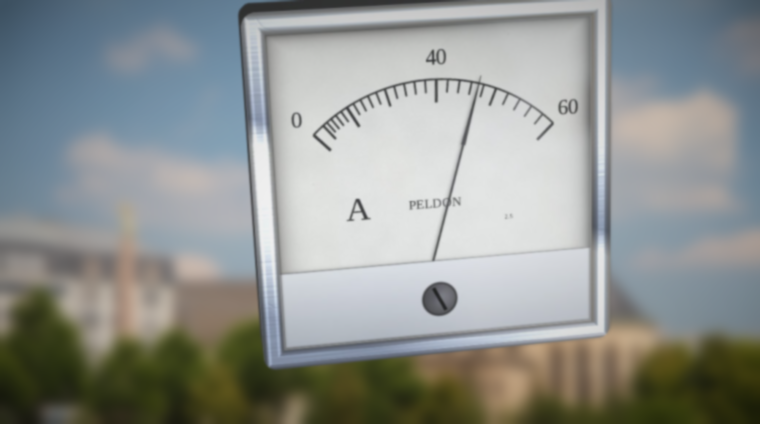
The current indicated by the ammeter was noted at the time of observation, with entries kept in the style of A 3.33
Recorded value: A 47
